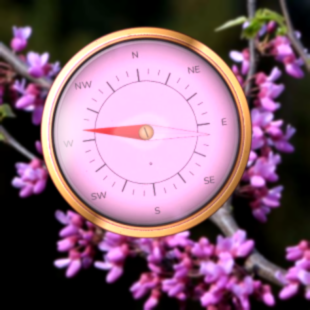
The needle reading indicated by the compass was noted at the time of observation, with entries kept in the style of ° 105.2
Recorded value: ° 280
